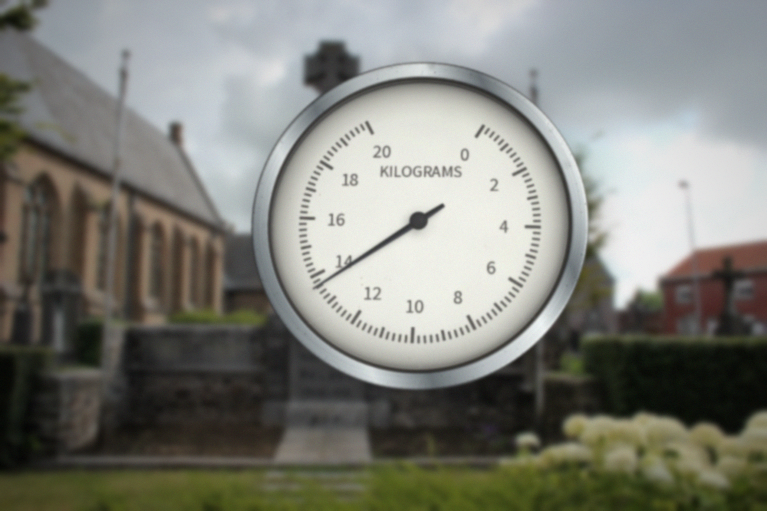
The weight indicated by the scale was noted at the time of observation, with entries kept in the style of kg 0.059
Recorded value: kg 13.6
